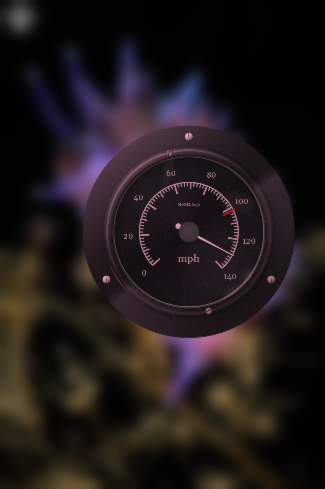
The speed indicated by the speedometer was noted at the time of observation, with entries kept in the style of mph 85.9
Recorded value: mph 130
